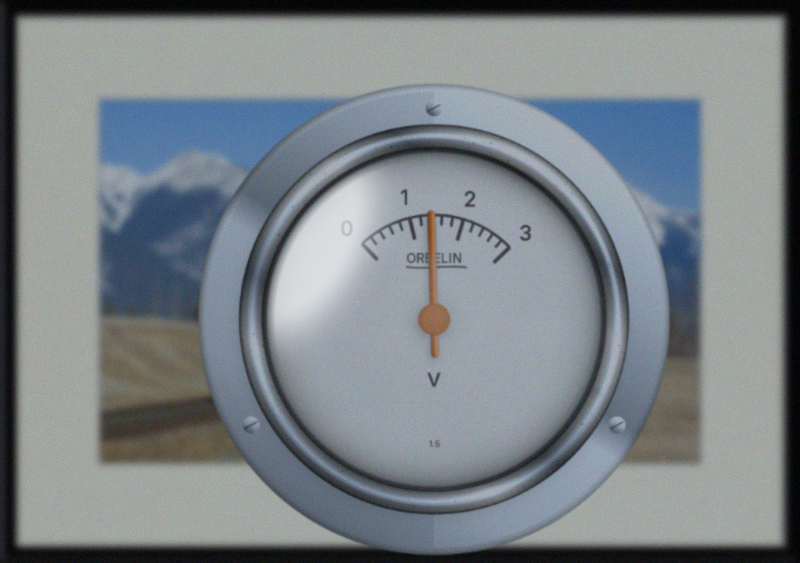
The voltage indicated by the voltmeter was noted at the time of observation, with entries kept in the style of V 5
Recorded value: V 1.4
